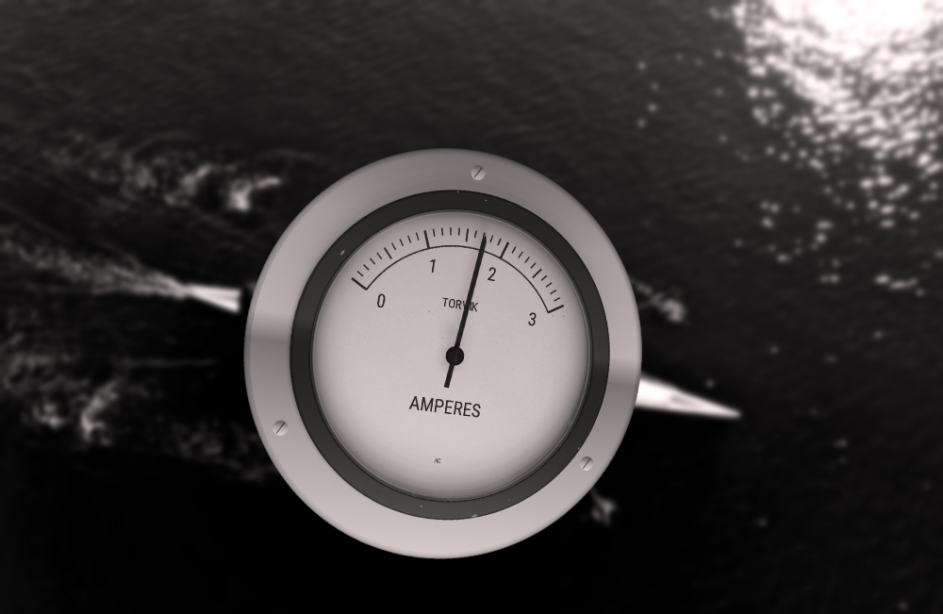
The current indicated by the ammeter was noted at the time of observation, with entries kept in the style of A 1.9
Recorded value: A 1.7
